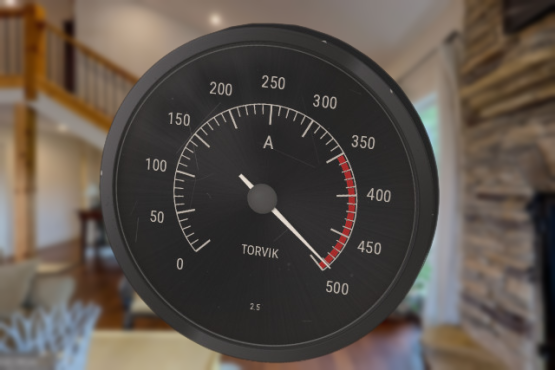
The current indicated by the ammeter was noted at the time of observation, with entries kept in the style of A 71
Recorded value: A 490
